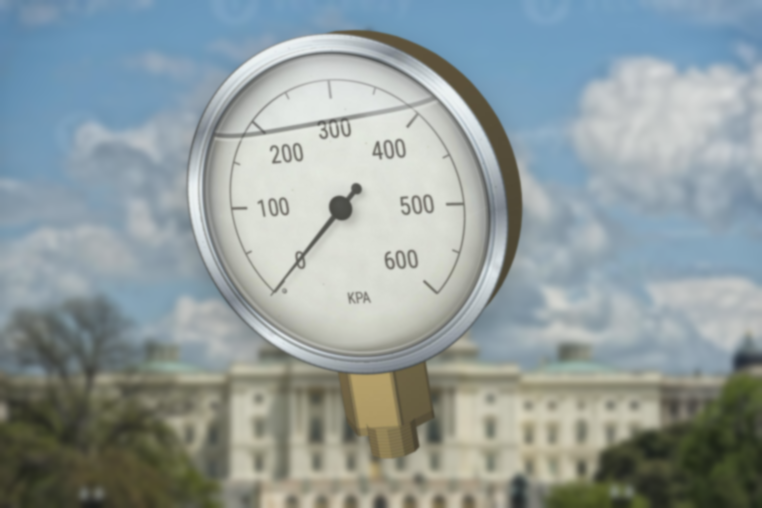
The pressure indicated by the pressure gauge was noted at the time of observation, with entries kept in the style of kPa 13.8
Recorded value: kPa 0
